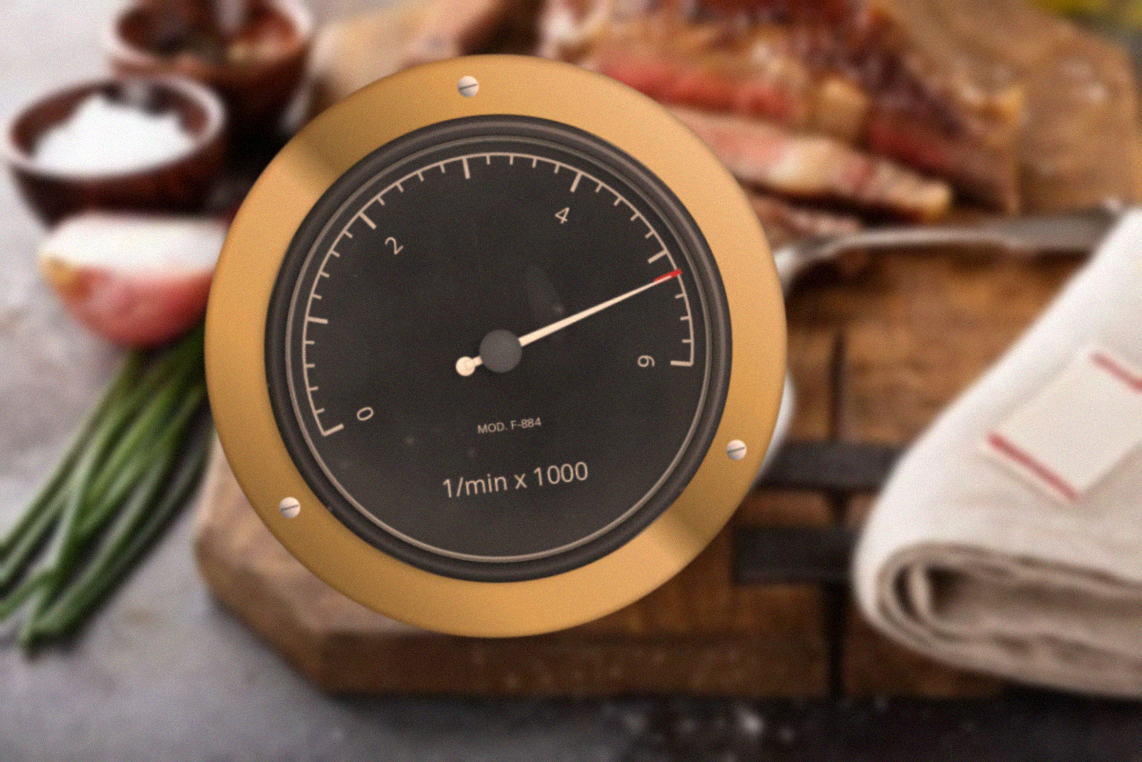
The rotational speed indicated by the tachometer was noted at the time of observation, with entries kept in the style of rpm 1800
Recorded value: rpm 5200
